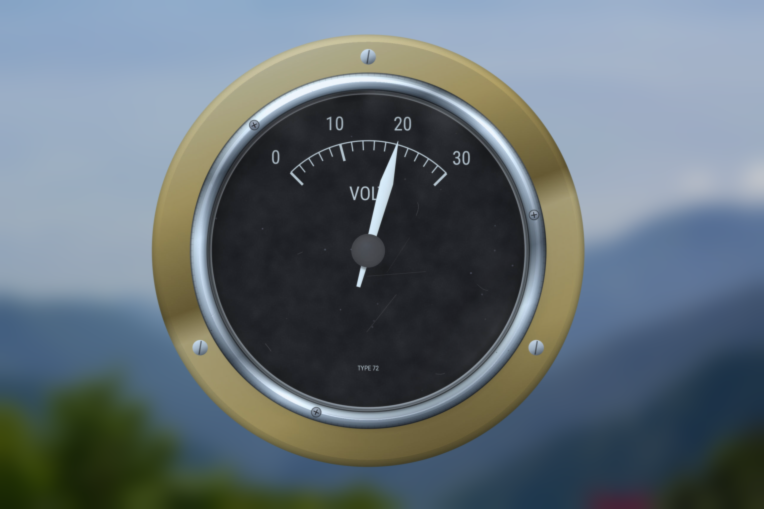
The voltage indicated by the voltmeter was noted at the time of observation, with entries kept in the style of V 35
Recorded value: V 20
